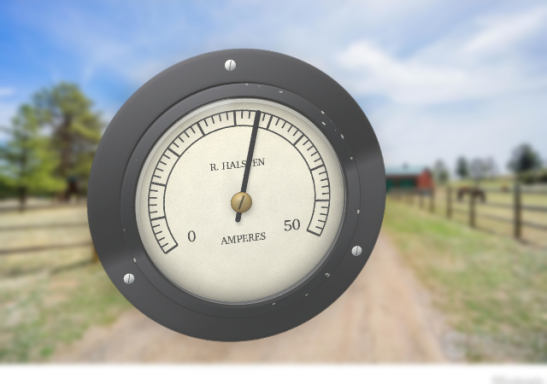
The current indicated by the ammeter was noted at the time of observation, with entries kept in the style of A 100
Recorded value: A 28
